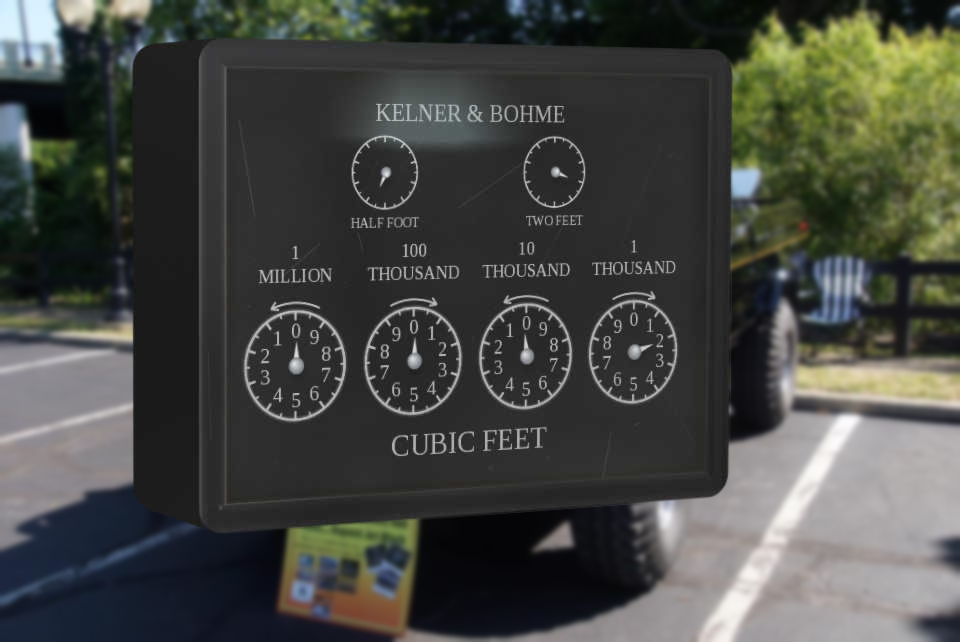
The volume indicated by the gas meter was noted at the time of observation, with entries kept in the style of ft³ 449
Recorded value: ft³ 200
